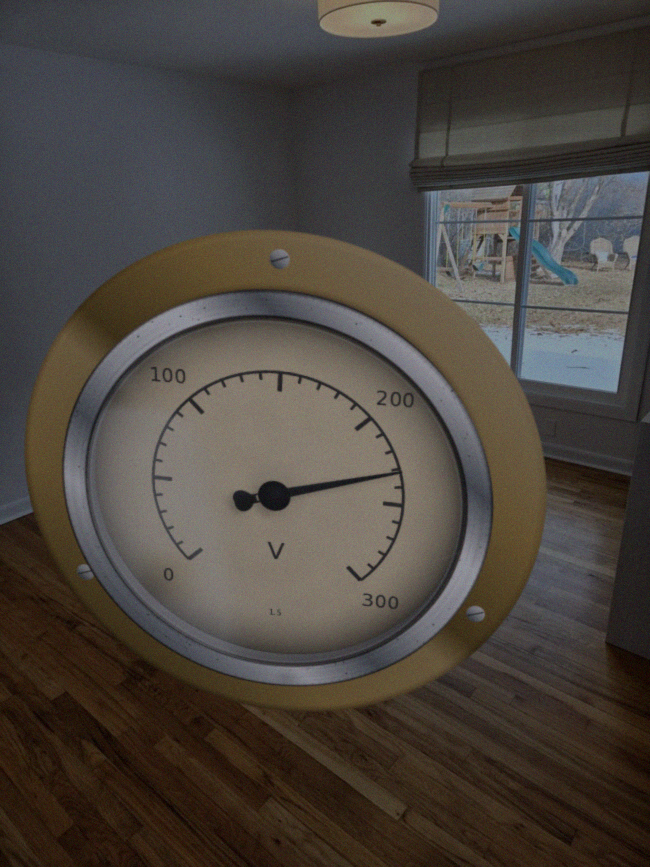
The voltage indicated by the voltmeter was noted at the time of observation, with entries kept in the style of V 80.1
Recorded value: V 230
